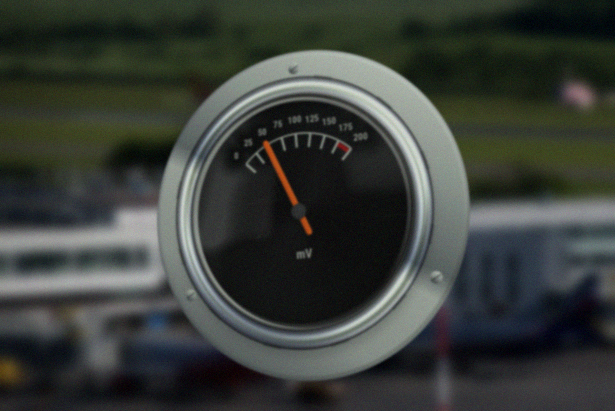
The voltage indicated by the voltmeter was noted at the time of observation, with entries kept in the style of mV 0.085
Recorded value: mV 50
